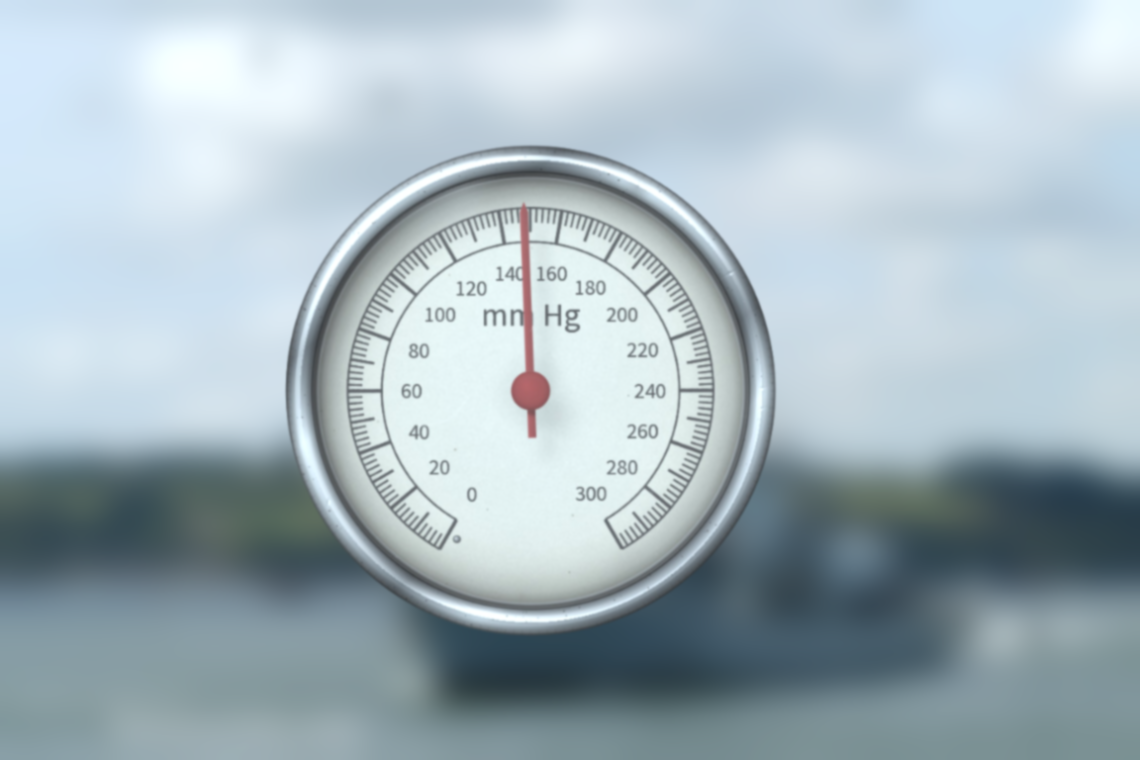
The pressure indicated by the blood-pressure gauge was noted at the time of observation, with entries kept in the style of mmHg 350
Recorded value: mmHg 148
